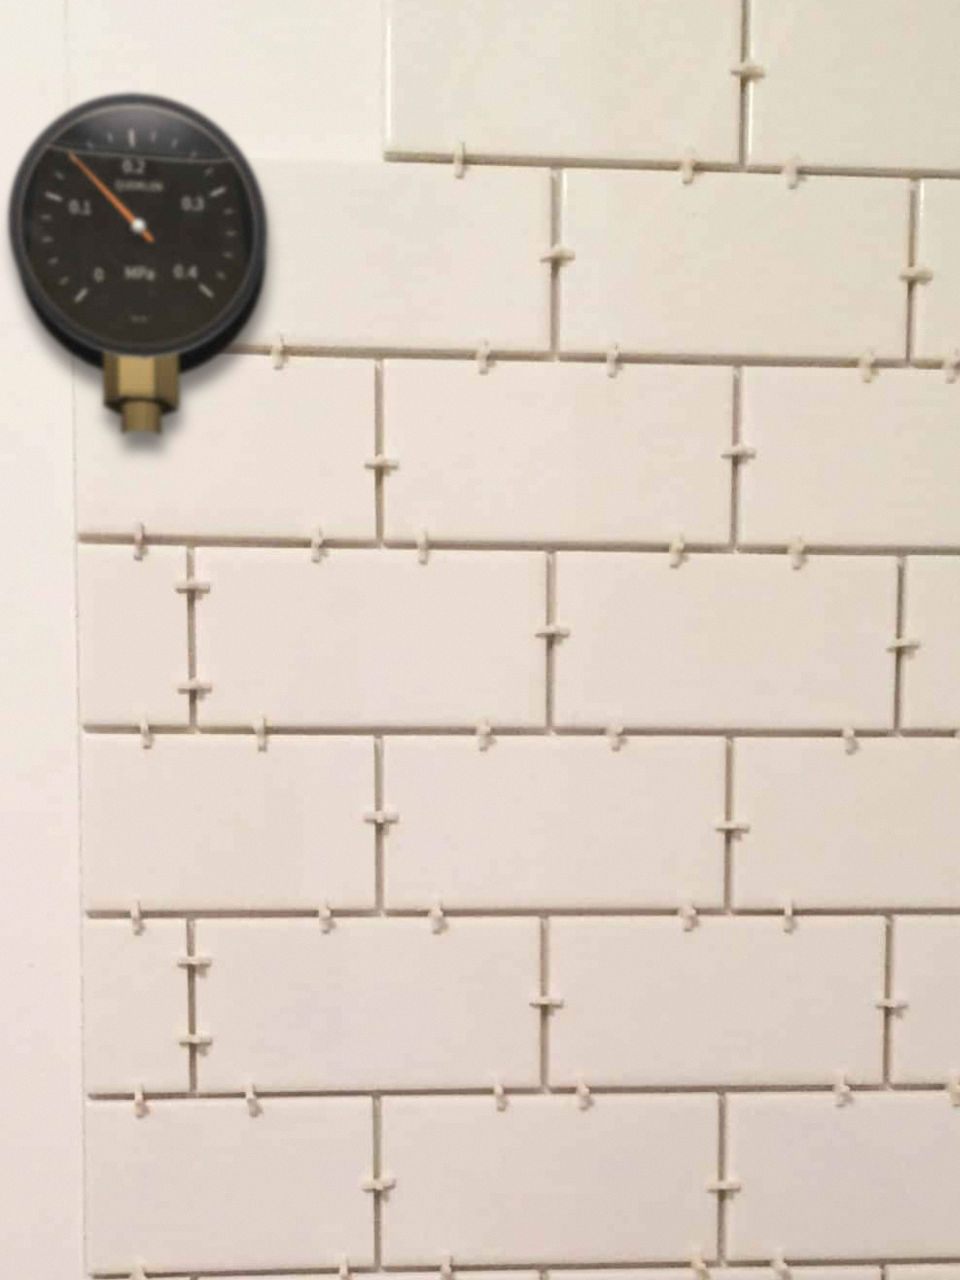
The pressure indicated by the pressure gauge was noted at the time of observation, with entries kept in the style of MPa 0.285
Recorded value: MPa 0.14
